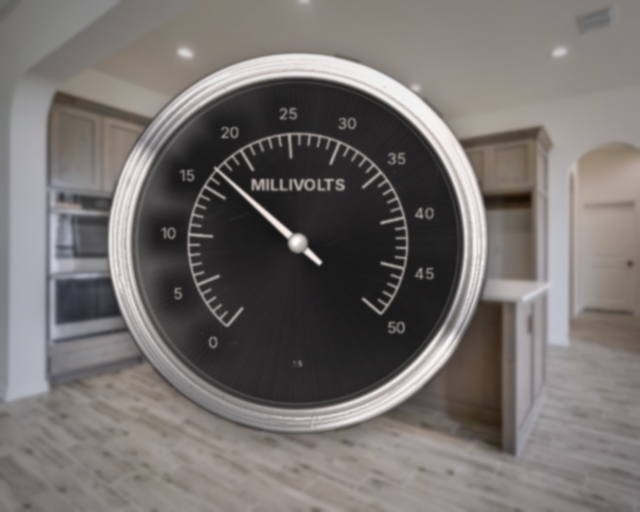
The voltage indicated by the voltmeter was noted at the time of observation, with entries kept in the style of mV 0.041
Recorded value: mV 17
